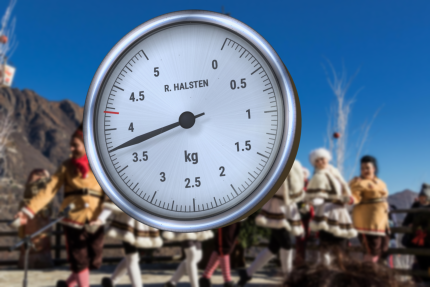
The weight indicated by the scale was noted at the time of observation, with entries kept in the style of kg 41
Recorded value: kg 3.75
